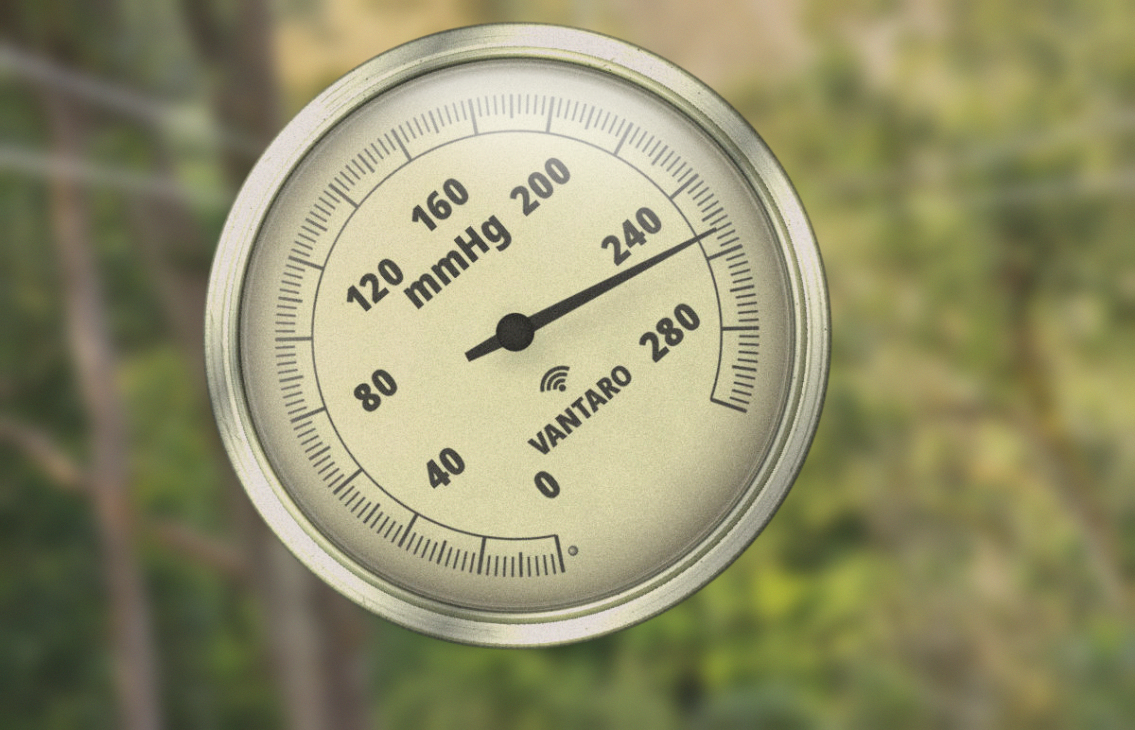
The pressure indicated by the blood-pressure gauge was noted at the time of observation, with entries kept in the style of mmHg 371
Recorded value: mmHg 254
